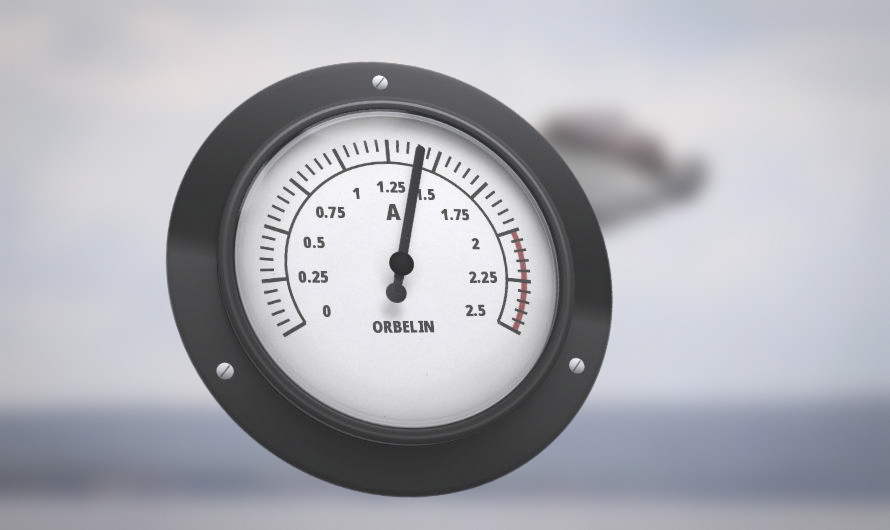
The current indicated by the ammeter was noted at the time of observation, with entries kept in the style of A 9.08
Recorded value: A 1.4
